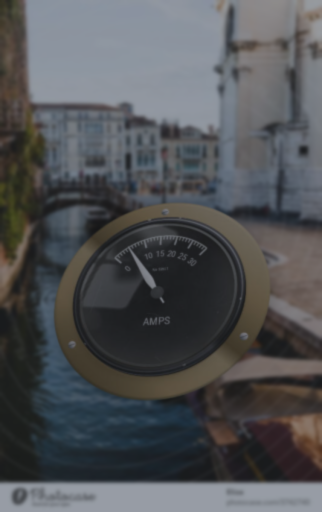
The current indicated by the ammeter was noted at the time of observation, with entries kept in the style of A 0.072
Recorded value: A 5
